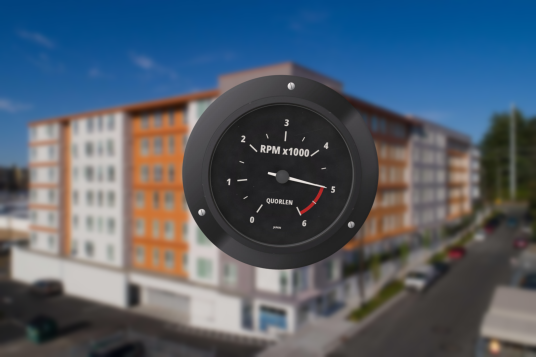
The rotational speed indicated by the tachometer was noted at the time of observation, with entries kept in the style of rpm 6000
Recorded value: rpm 5000
